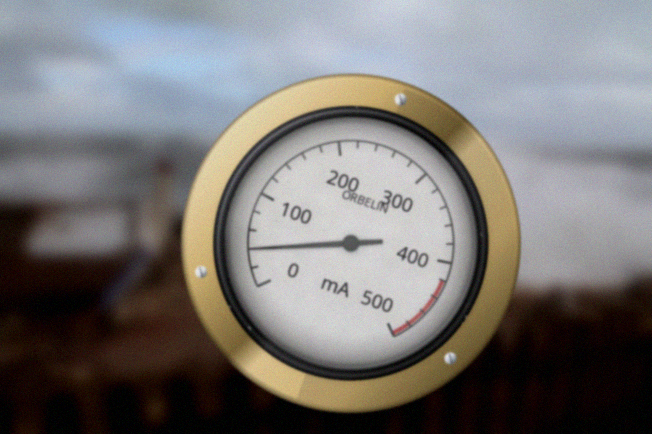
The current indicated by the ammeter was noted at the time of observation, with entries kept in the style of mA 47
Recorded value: mA 40
